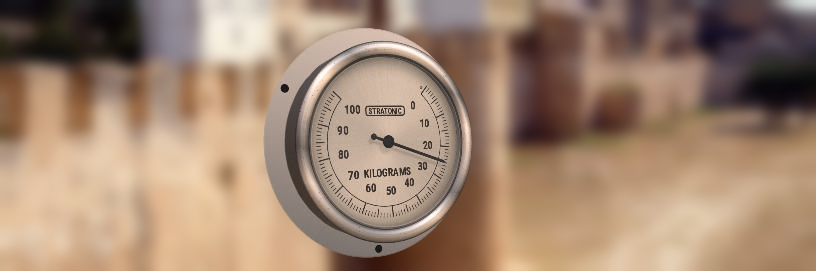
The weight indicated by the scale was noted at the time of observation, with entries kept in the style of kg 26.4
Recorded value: kg 25
